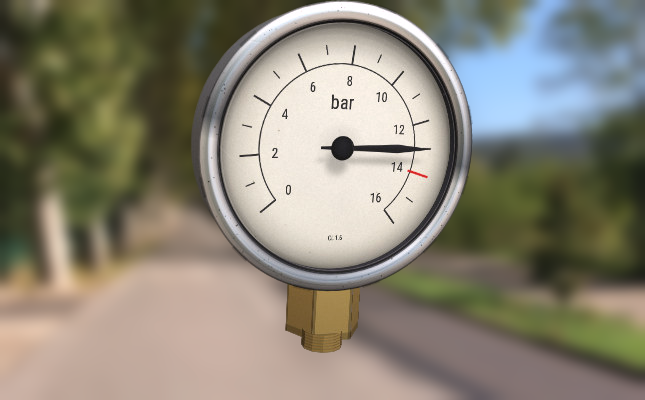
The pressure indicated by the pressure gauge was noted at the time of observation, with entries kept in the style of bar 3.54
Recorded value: bar 13
